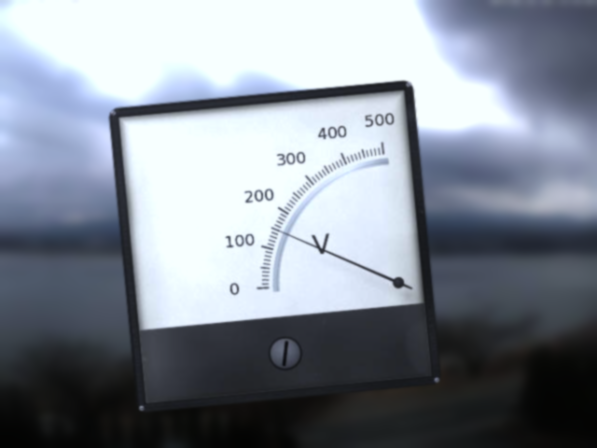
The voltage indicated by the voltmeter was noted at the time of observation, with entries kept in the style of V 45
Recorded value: V 150
